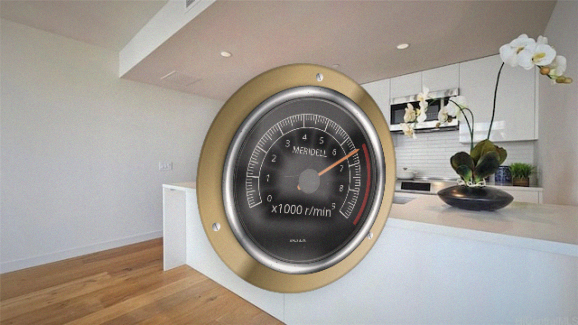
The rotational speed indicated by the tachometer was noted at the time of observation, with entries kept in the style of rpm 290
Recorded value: rpm 6500
